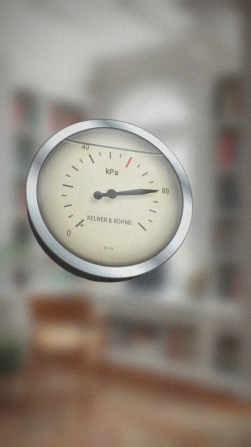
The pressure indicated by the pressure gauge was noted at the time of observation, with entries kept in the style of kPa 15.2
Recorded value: kPa 80
